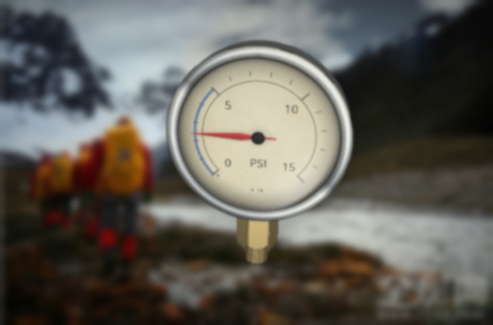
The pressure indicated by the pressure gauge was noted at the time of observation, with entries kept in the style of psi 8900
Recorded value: psi 2.5
